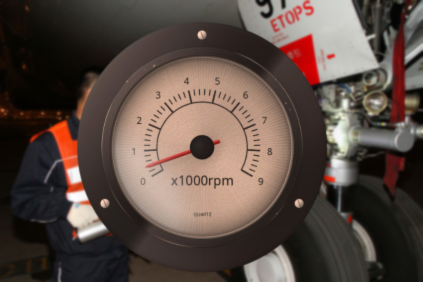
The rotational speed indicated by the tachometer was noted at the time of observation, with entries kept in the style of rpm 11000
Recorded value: rpm 400
